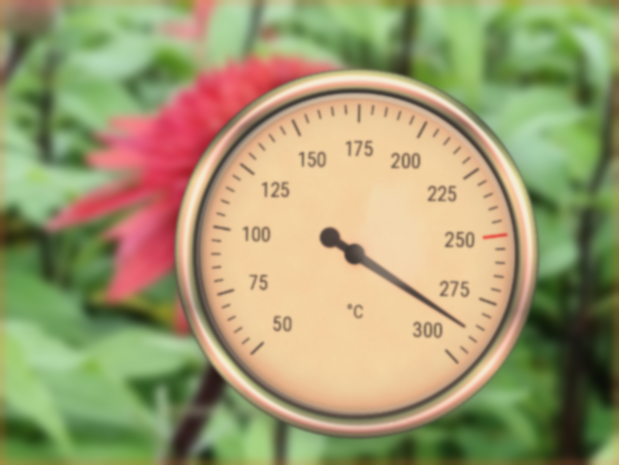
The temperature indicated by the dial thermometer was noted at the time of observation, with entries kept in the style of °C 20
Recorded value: °C 287.5
